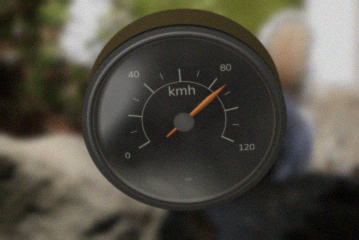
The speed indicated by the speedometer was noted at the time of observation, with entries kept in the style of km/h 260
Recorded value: km/h 85
